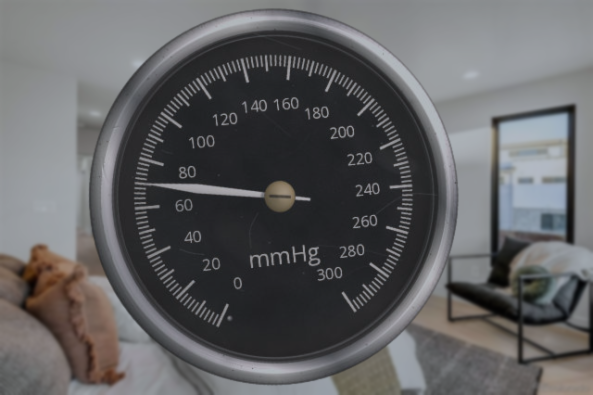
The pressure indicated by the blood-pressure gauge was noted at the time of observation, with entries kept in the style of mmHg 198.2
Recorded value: mmHg 70
